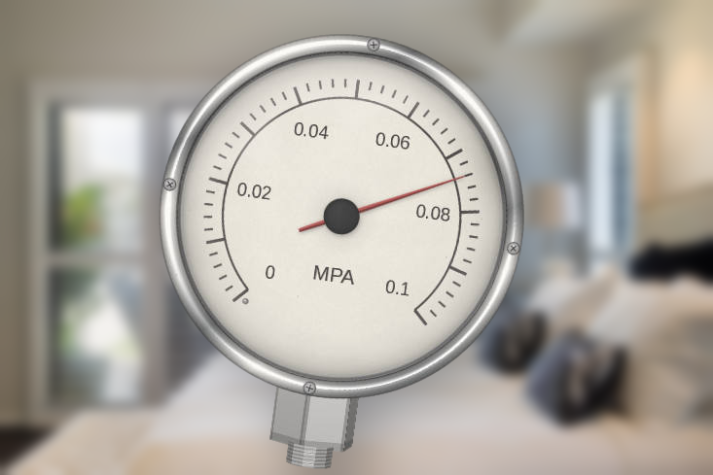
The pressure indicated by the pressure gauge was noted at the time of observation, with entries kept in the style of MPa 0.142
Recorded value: MPa 0.074
